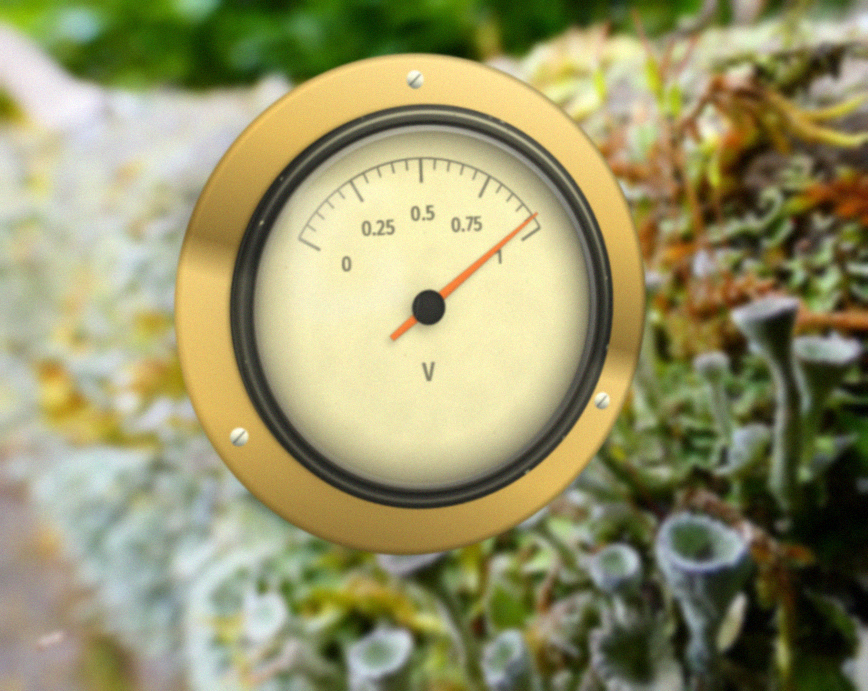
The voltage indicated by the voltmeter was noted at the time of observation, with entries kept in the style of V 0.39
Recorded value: V 0.95
